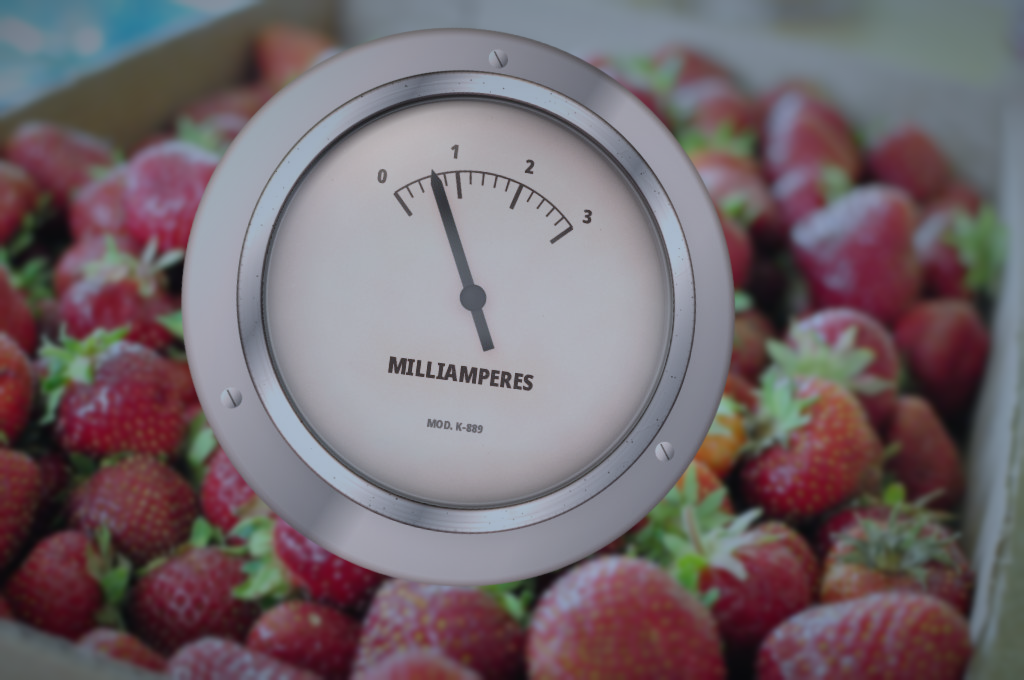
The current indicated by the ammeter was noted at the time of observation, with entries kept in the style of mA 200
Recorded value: mA 0.6
